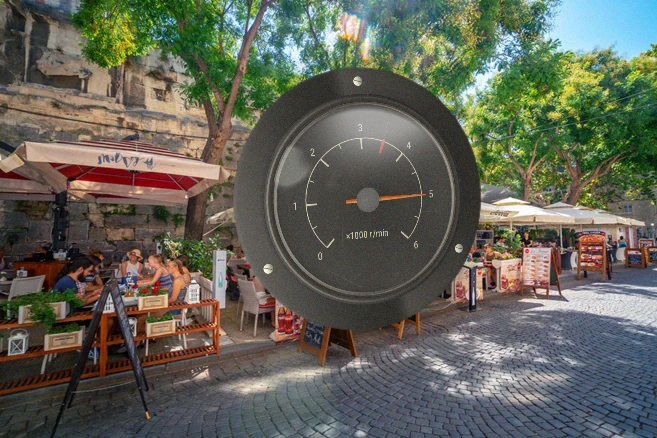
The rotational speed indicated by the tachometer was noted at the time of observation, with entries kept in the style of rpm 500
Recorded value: rpm 5000
